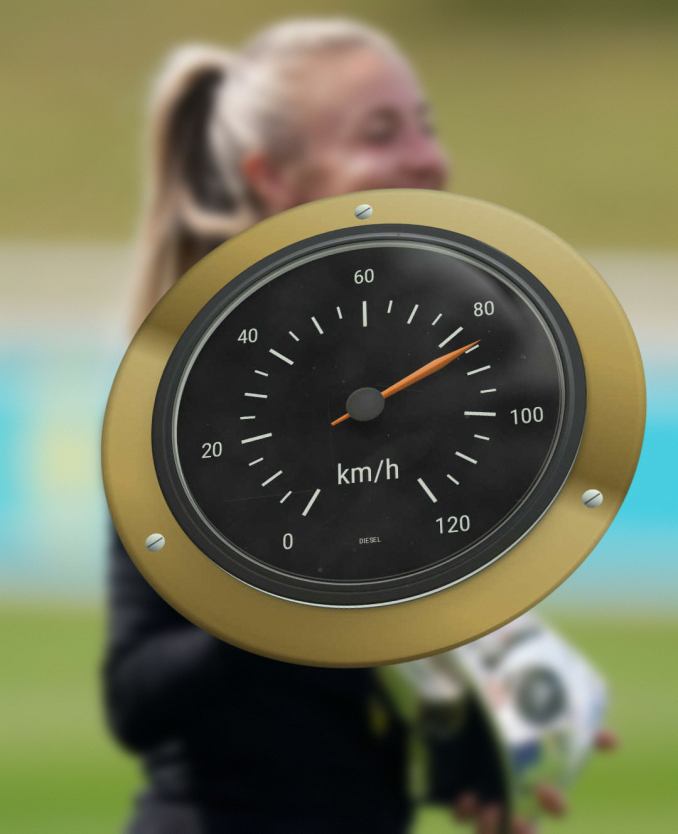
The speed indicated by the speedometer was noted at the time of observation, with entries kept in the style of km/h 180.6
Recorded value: km/h 85
